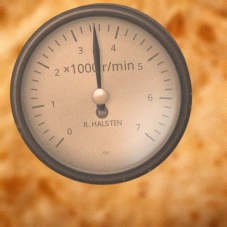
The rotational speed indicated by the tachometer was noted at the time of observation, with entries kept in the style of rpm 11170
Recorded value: rpm 3500
